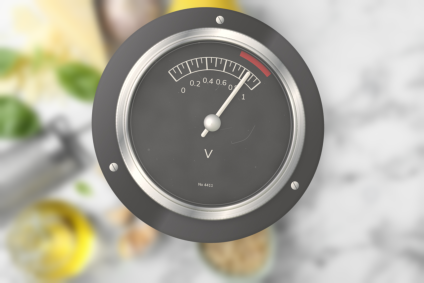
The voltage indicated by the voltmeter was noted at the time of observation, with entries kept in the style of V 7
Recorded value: V 0.85
